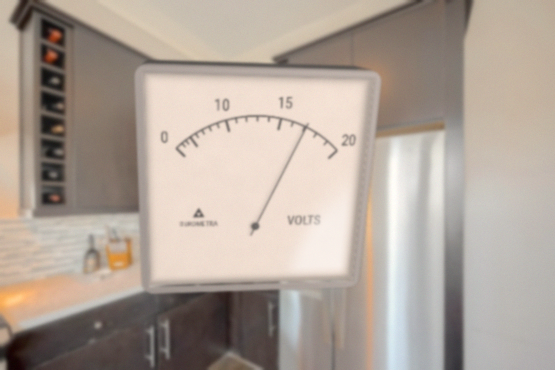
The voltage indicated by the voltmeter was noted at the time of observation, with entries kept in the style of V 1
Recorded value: V 17
